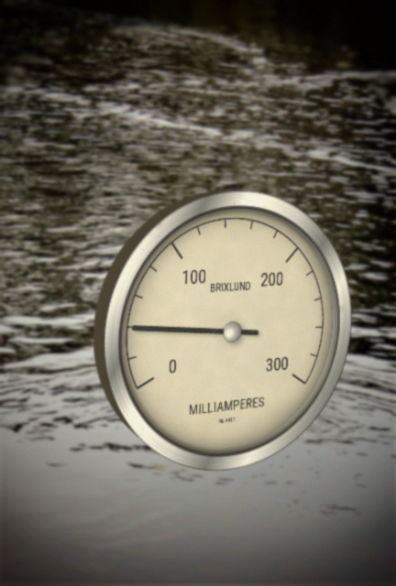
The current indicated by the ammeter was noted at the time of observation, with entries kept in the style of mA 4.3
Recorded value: mA 40
